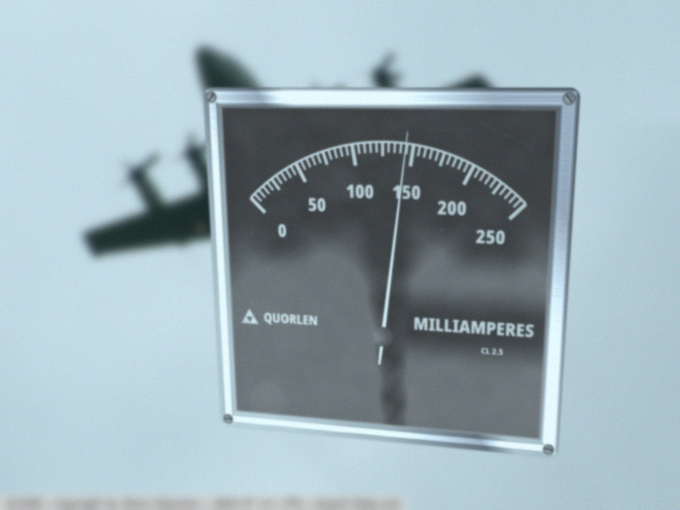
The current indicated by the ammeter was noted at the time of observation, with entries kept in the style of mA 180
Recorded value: mA 145
